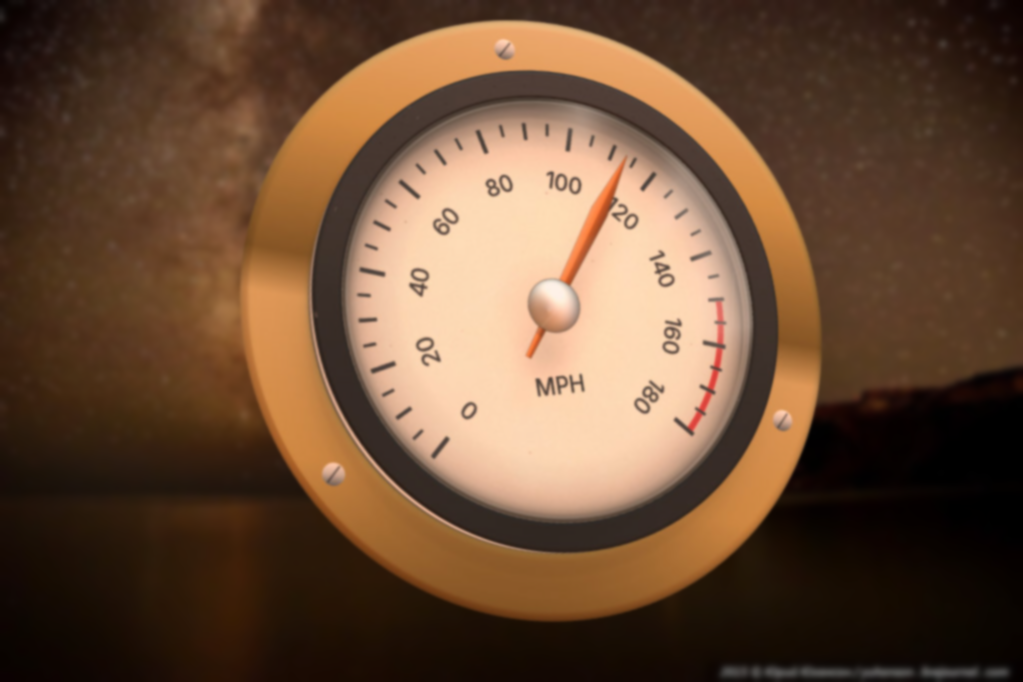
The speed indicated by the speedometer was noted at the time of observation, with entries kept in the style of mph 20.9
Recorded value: mph 112.5
